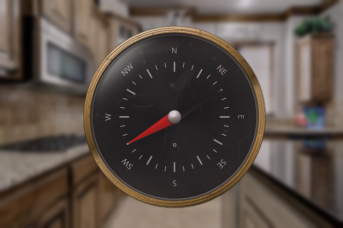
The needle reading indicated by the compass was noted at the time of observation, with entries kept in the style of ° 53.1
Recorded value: ° 240
